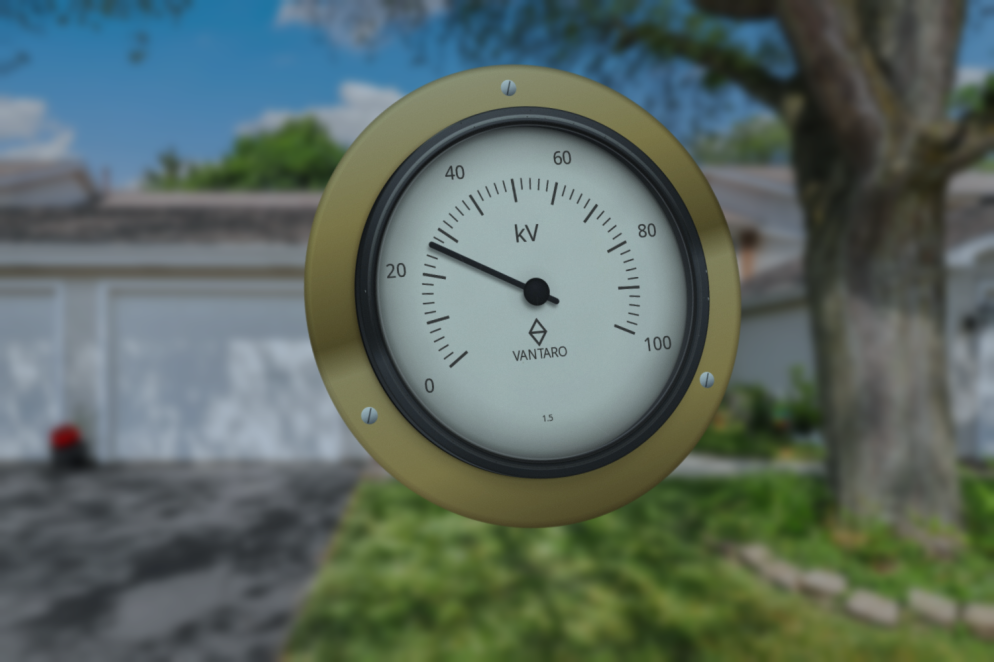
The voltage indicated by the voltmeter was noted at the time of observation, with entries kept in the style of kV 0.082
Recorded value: kV 26
